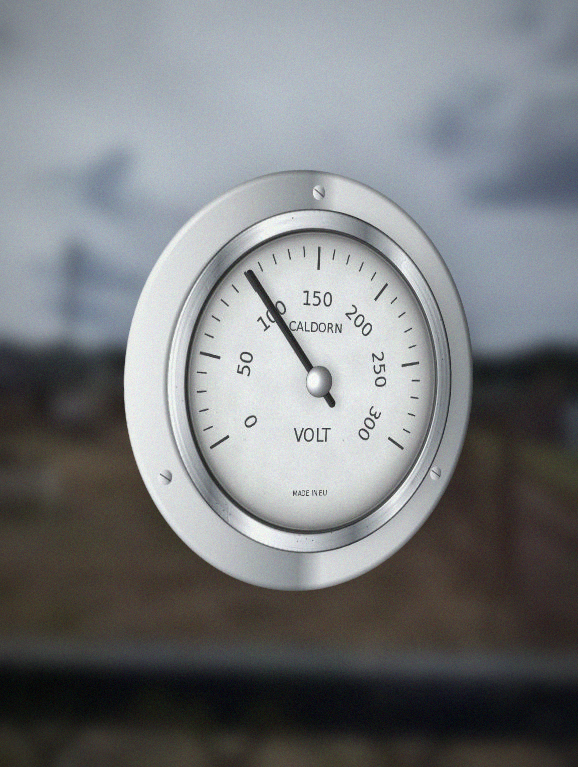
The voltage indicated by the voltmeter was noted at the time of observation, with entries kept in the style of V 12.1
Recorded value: V 100
